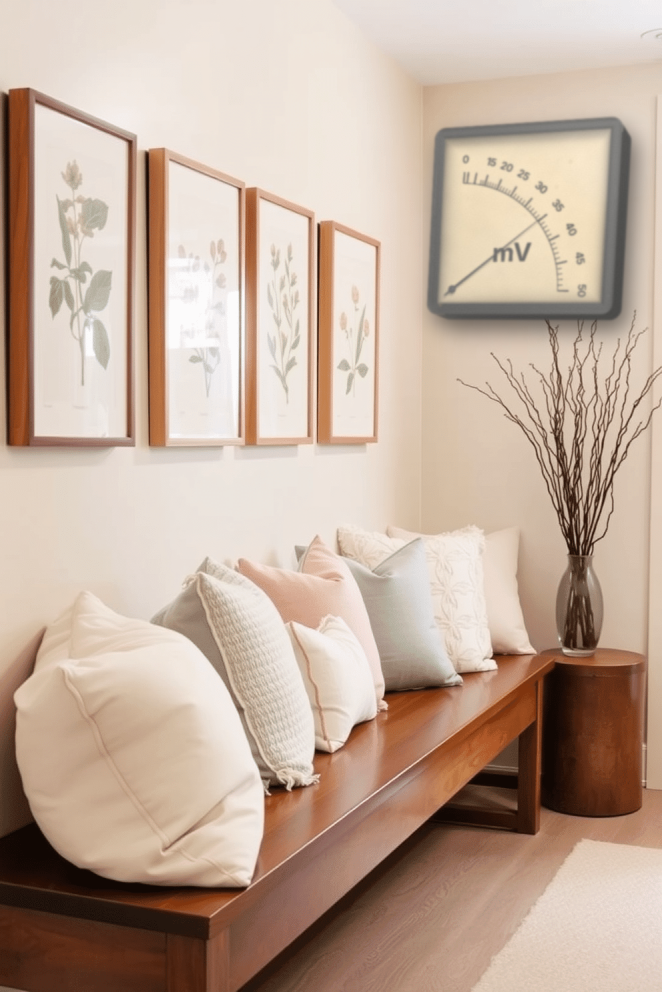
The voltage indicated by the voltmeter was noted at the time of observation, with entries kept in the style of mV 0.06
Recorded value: mV 35
